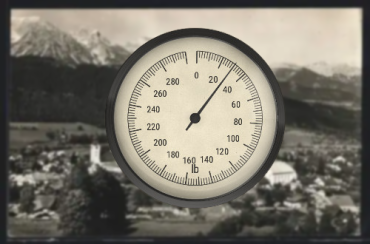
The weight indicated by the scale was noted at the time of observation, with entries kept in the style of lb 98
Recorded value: lb 30
